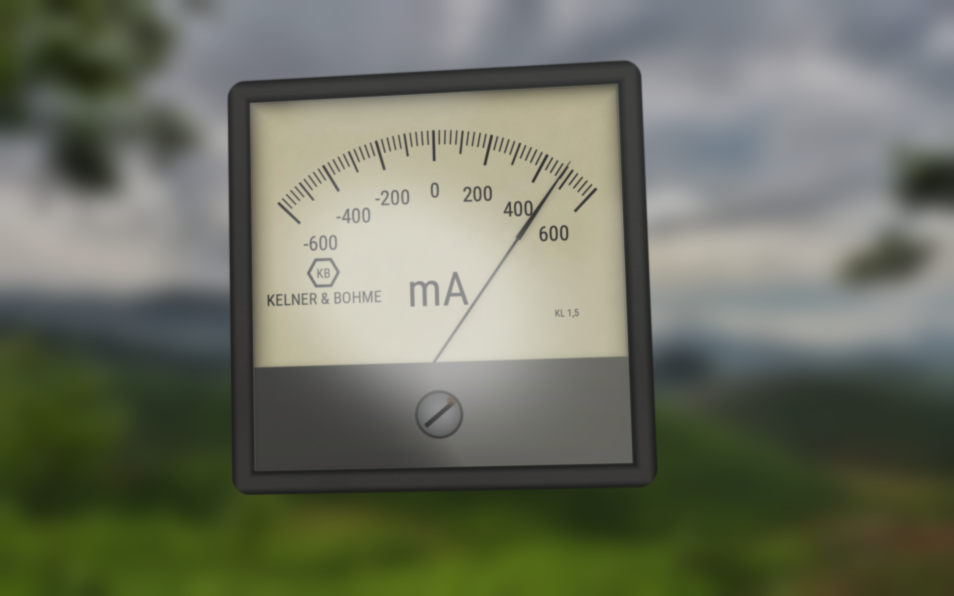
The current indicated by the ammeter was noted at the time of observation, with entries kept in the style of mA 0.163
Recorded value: mA 480
